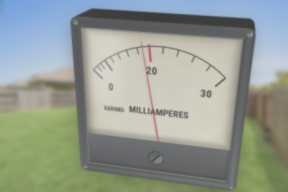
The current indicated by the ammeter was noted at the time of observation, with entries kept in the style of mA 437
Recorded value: mA 19
